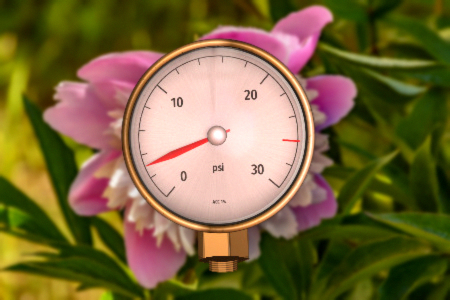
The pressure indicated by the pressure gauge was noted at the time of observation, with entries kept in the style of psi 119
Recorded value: psi 3
